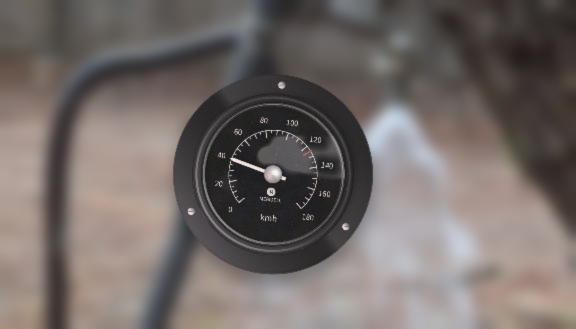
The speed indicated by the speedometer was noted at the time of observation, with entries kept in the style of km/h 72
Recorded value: km/h 40
